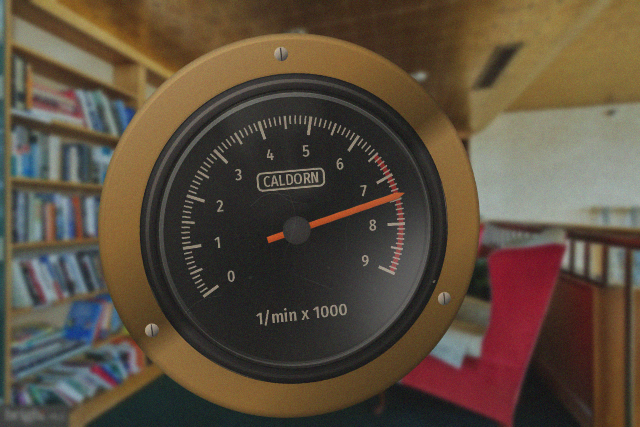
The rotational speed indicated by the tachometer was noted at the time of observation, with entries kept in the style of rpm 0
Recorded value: rpm 7400
